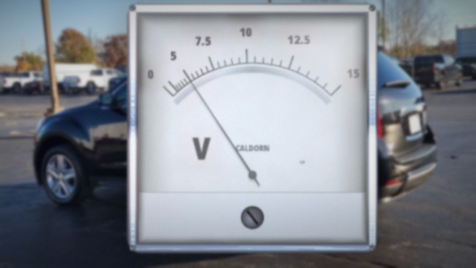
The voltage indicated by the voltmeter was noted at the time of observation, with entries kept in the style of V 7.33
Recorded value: V 5
